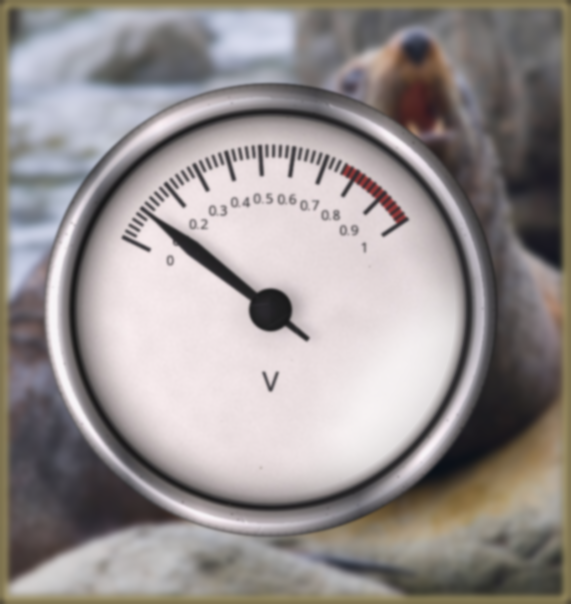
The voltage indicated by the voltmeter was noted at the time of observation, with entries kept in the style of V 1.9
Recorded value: V 0.1
